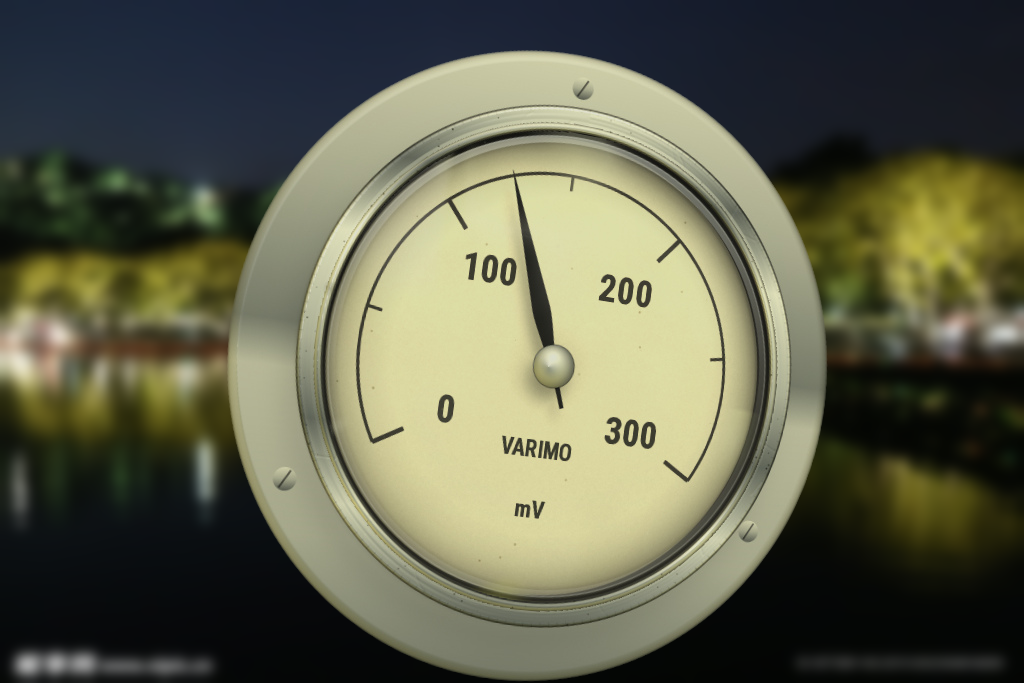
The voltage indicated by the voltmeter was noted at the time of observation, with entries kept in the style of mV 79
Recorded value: mV 125
